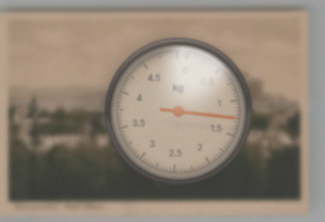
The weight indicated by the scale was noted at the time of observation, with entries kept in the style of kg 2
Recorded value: kg 1.25
